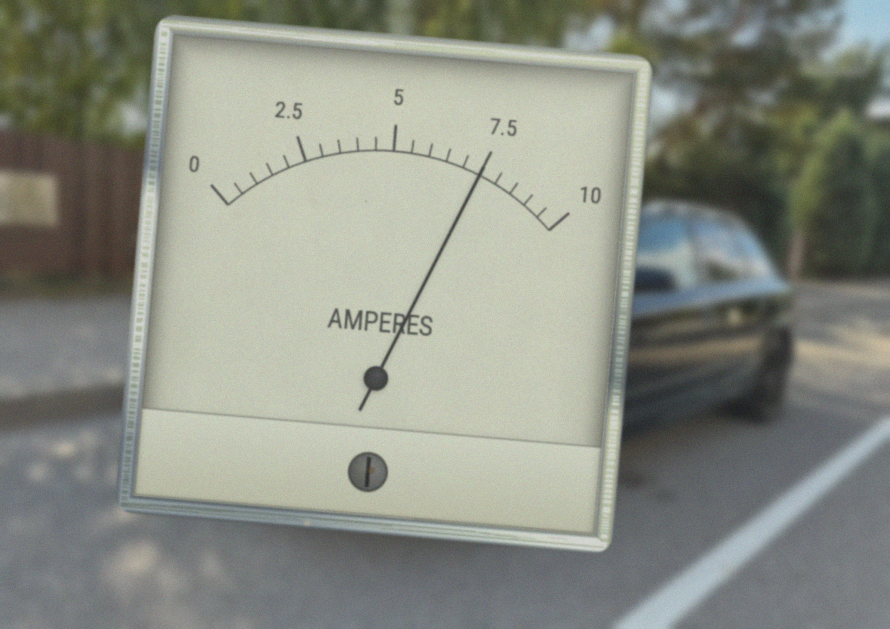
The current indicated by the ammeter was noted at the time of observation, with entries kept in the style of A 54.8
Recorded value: A 7.5
